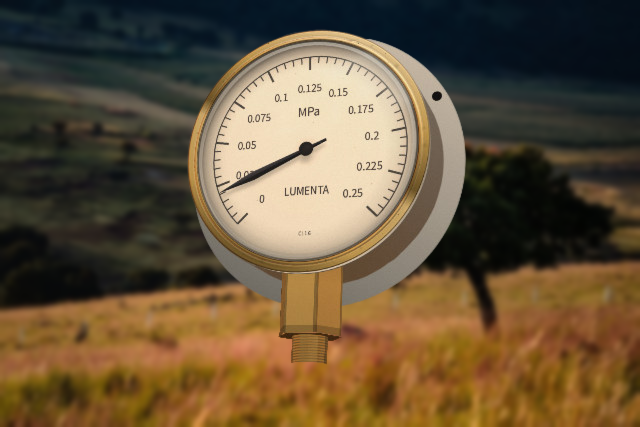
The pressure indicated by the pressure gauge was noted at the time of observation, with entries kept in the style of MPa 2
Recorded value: MPa 0.02
